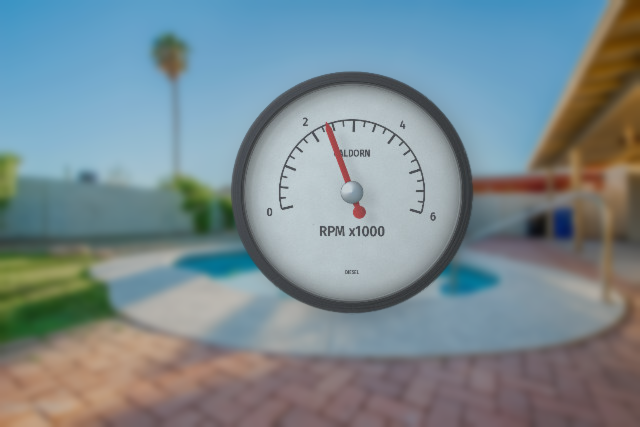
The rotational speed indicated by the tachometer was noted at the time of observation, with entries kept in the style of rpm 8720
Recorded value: rpm 2375
